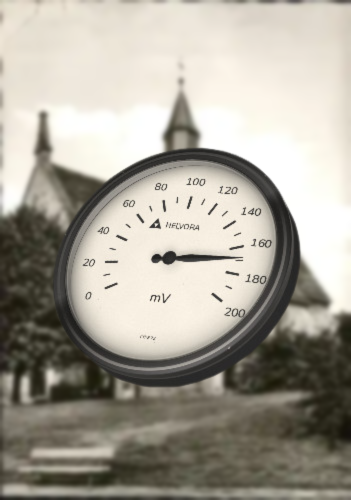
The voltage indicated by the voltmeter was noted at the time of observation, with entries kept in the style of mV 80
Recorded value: mV 170
